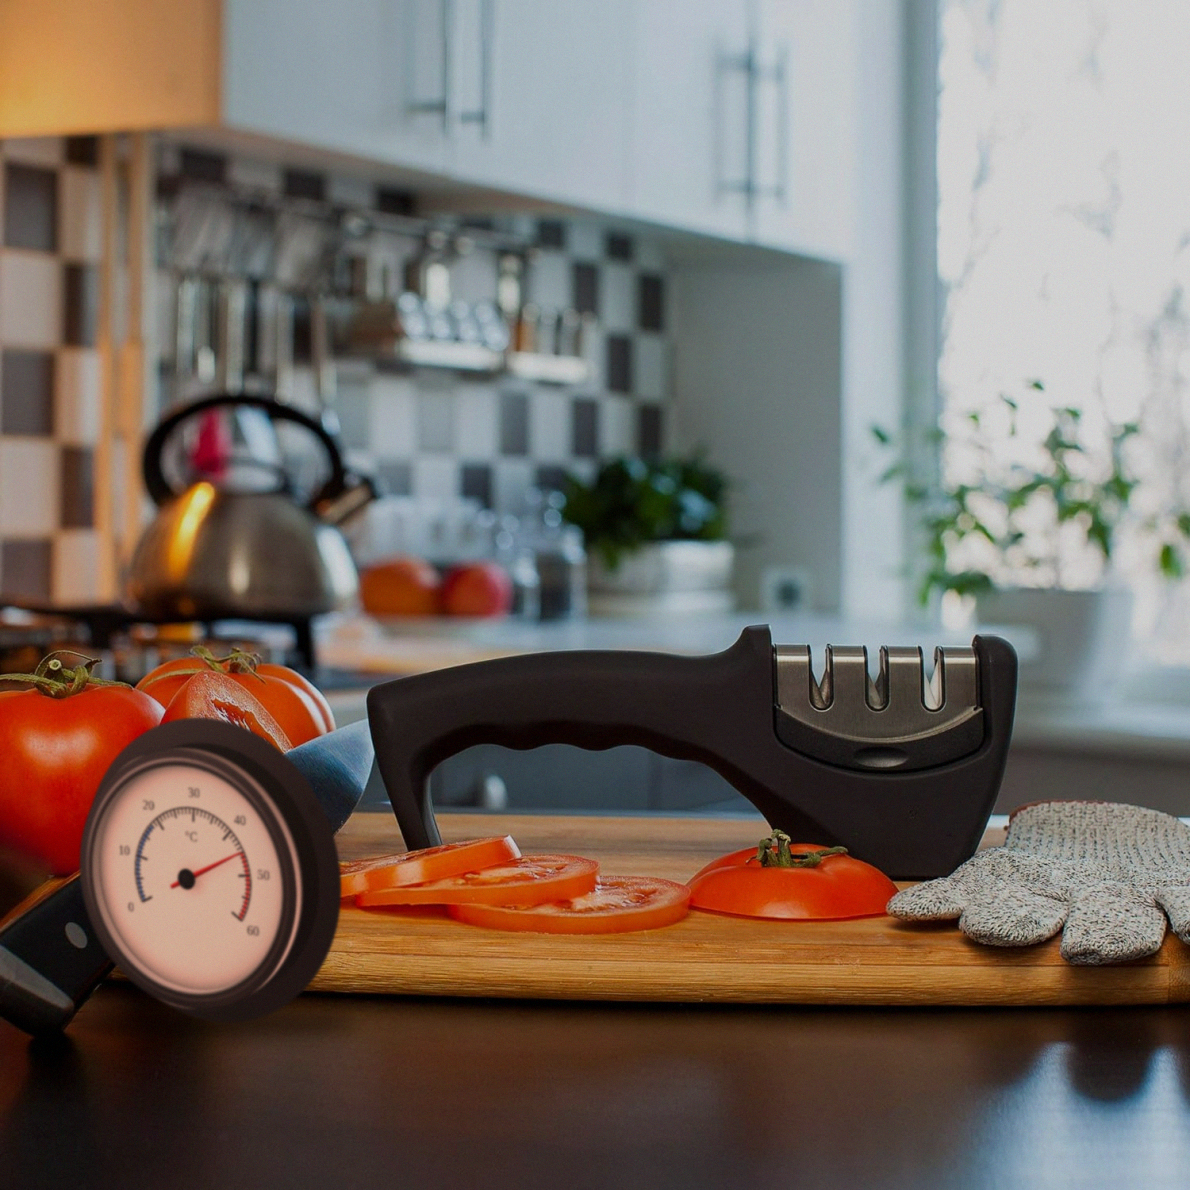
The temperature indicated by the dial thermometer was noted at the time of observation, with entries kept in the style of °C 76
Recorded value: °C 45
